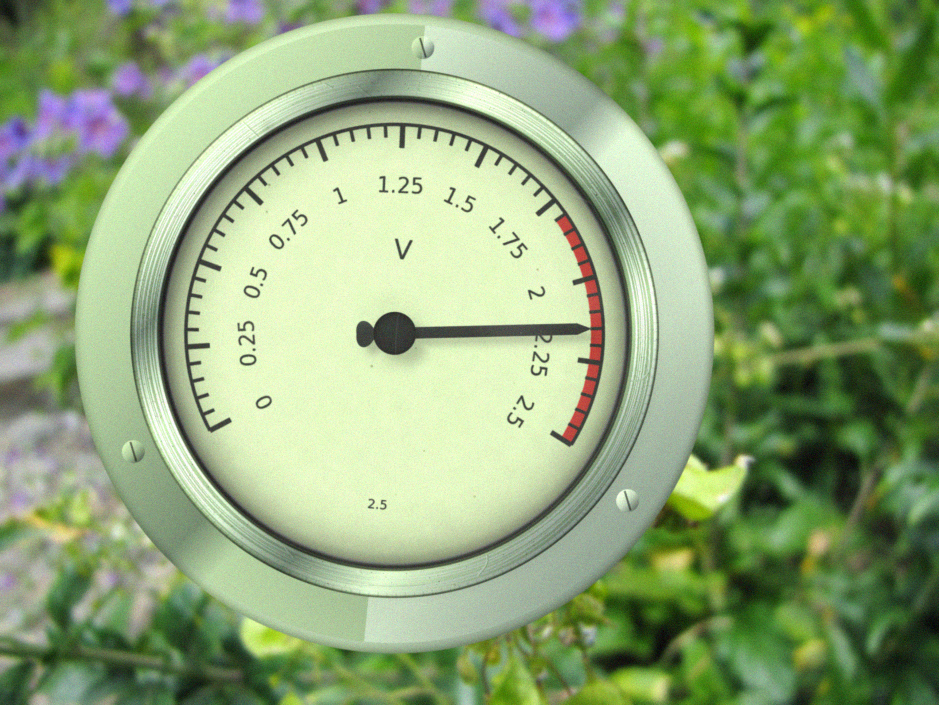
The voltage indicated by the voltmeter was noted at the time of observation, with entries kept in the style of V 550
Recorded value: V 2.15
